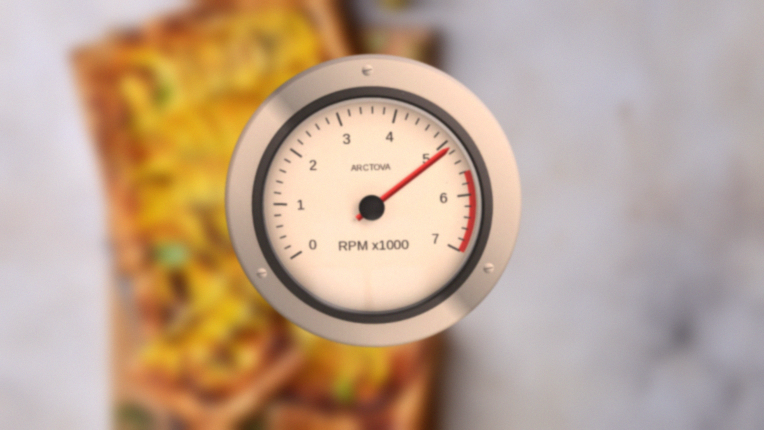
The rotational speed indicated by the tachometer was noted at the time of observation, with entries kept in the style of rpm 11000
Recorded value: rpm 5100
